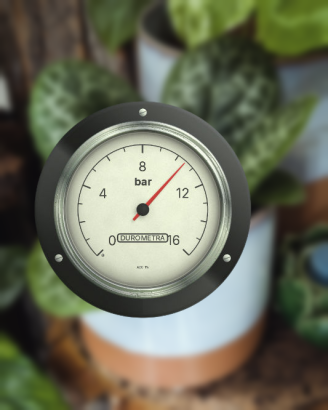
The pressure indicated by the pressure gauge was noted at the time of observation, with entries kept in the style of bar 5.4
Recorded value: bar 10.5
